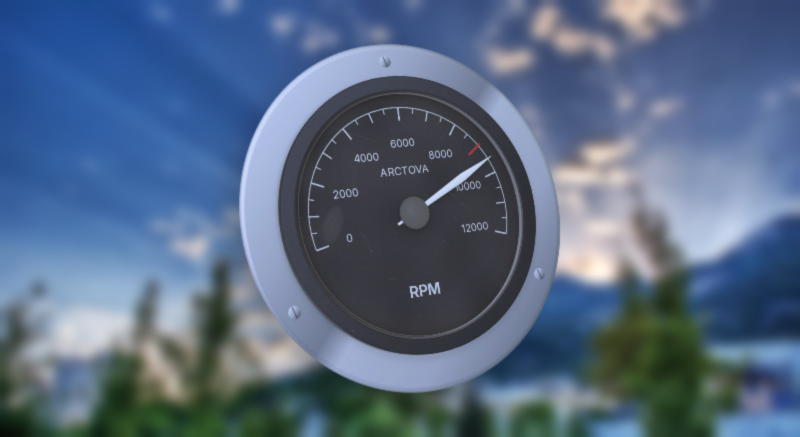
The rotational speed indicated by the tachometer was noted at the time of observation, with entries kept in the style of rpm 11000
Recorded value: rpm 9500
